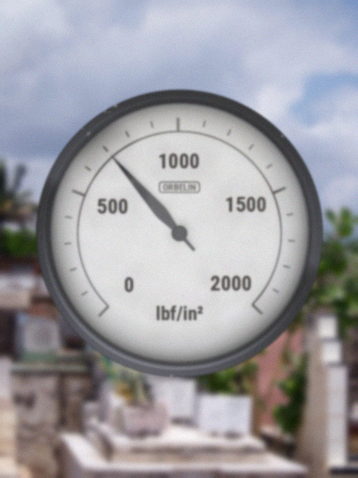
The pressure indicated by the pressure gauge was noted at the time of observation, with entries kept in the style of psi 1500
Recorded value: psi 700
